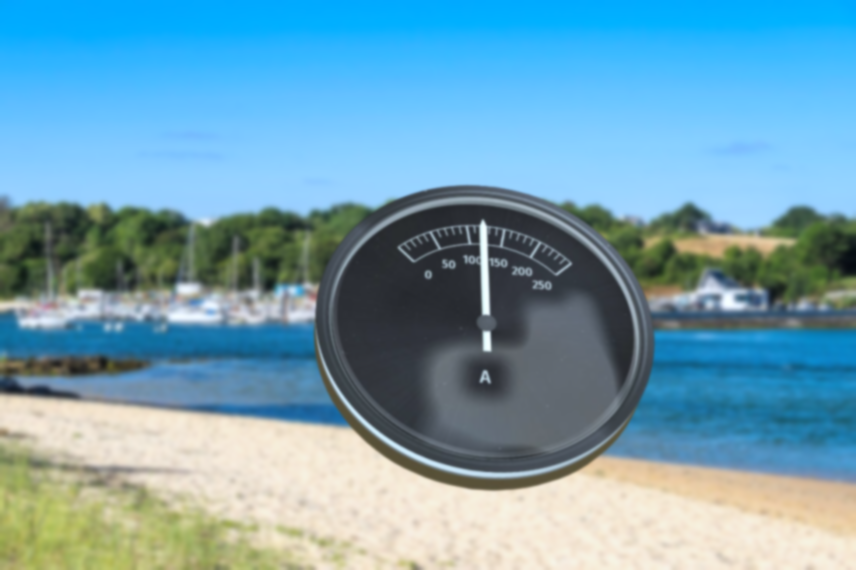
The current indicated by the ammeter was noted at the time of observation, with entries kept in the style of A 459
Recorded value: A 120
